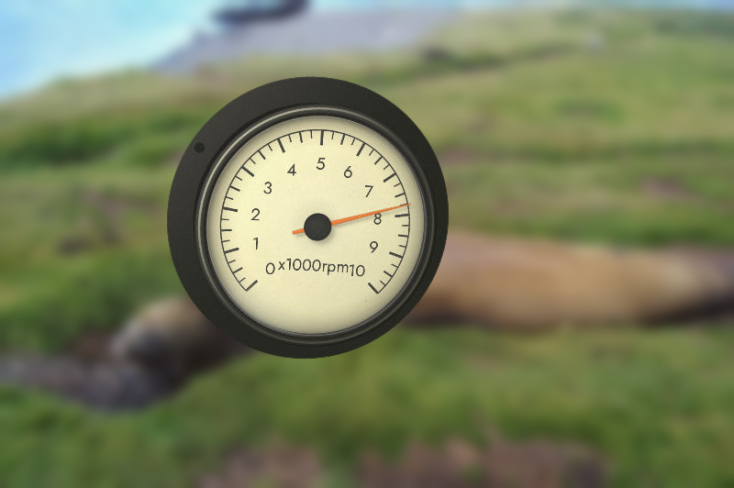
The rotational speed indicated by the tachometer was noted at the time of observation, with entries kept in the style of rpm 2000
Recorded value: rpm 7750
